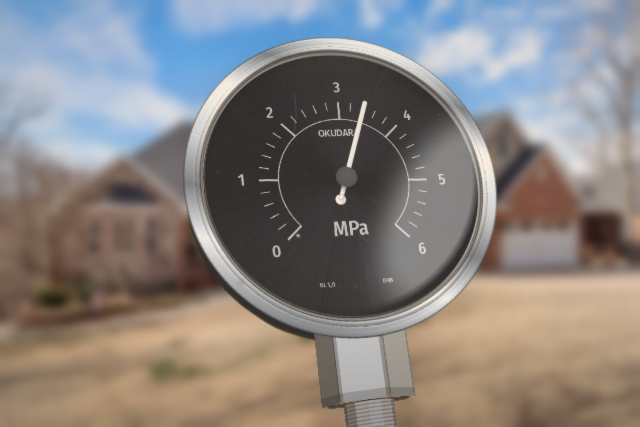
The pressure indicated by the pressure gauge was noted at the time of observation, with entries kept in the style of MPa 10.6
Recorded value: MPa 3.4
